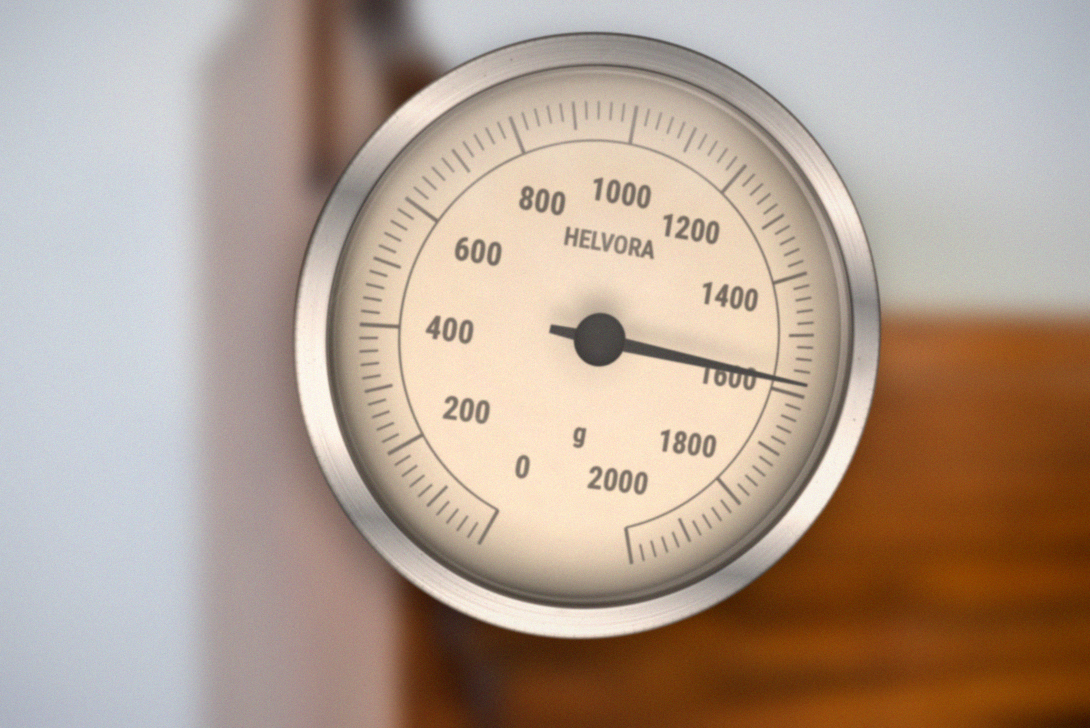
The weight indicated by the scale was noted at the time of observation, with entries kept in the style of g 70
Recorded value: g 1580
